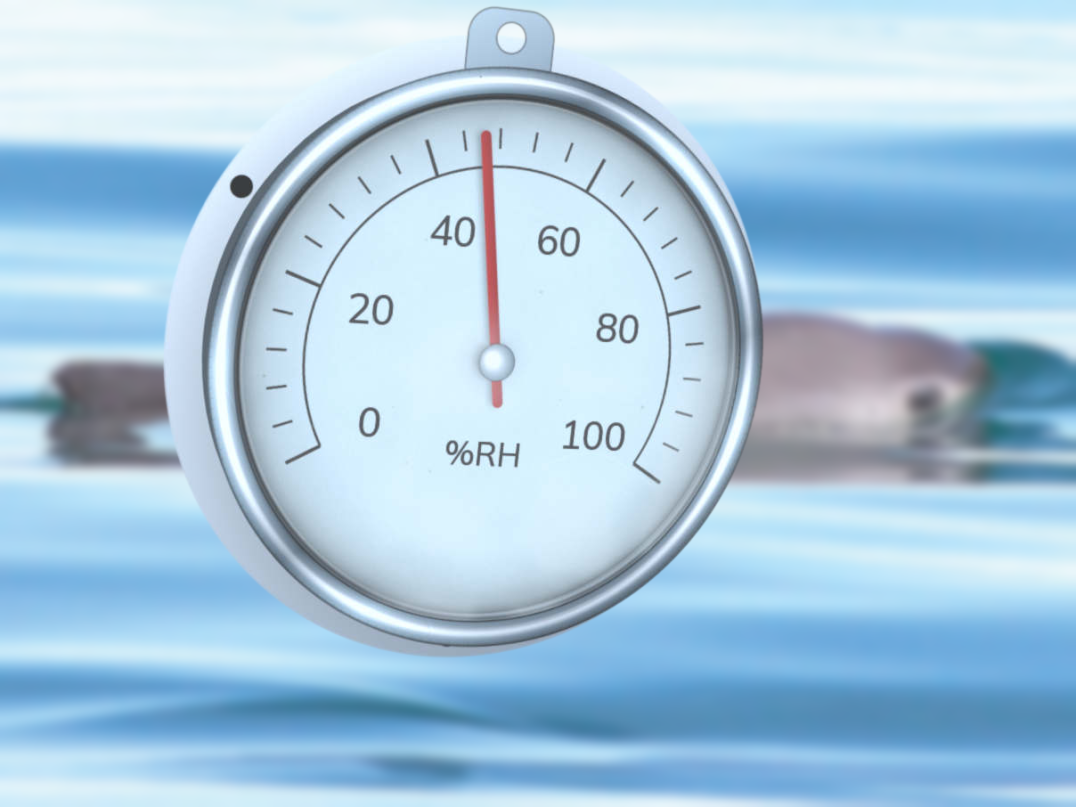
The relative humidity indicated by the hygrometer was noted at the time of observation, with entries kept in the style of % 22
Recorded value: % 46
